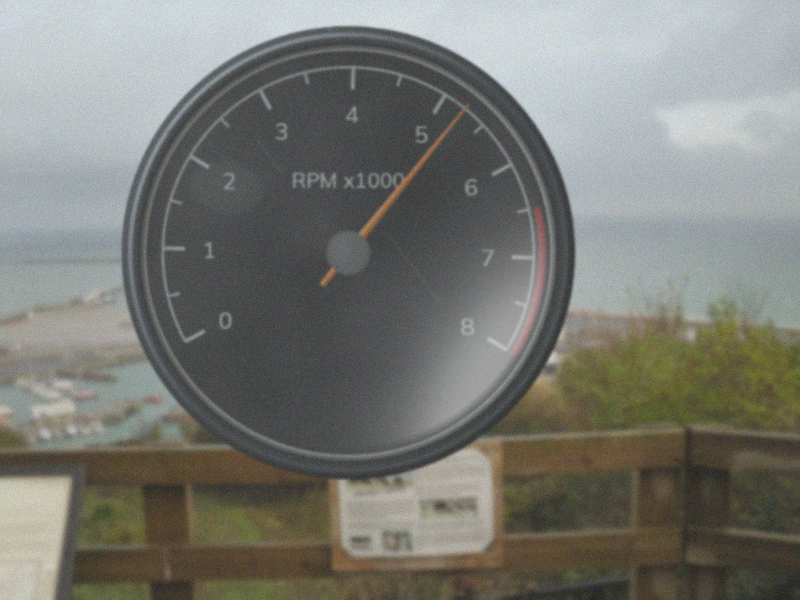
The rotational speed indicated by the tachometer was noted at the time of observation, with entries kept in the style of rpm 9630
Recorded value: rpm 5250
